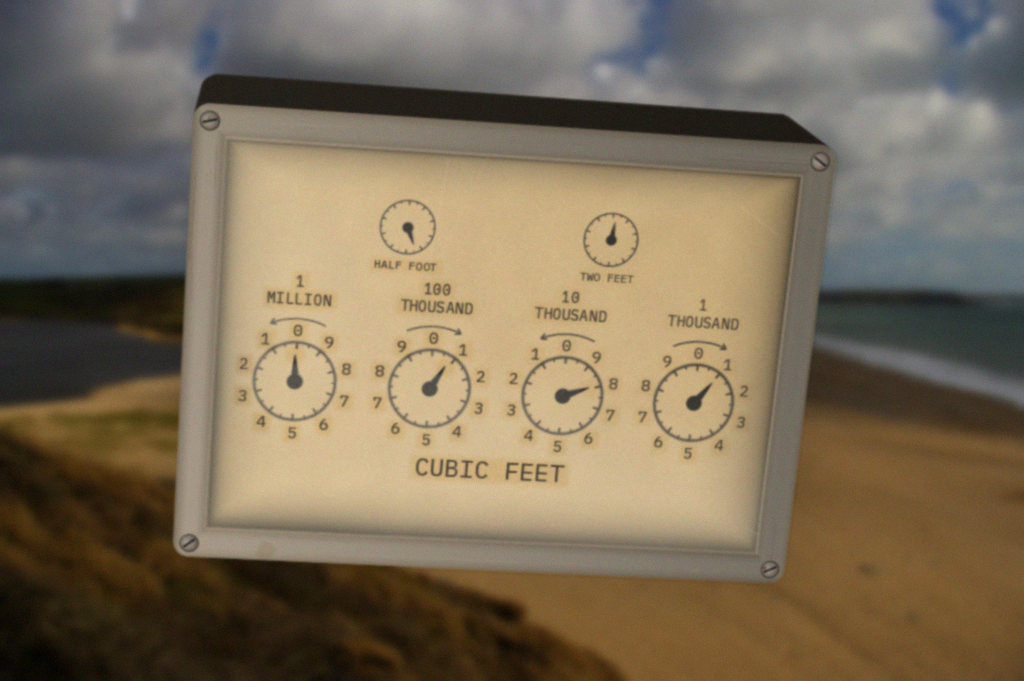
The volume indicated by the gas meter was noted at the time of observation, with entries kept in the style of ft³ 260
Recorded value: ft³ 8100
